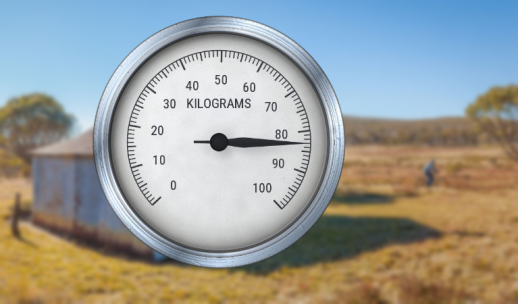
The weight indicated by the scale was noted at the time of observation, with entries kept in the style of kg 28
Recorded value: kg 83
